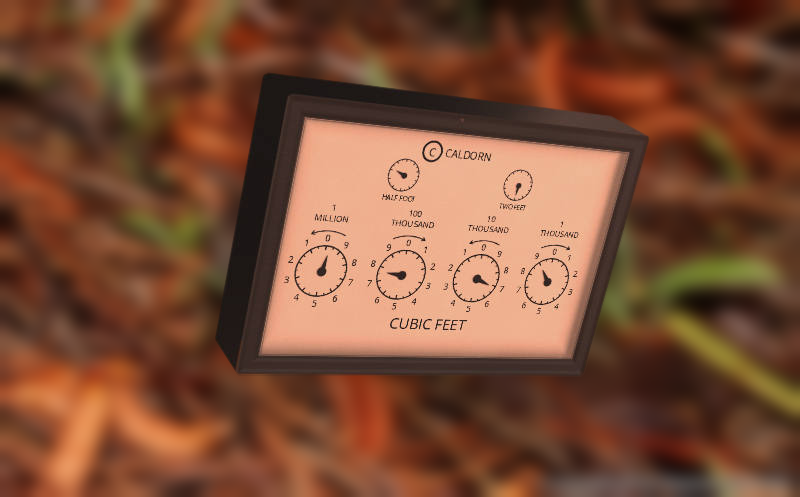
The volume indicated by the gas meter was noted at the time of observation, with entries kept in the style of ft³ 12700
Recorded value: ft³ 976900
